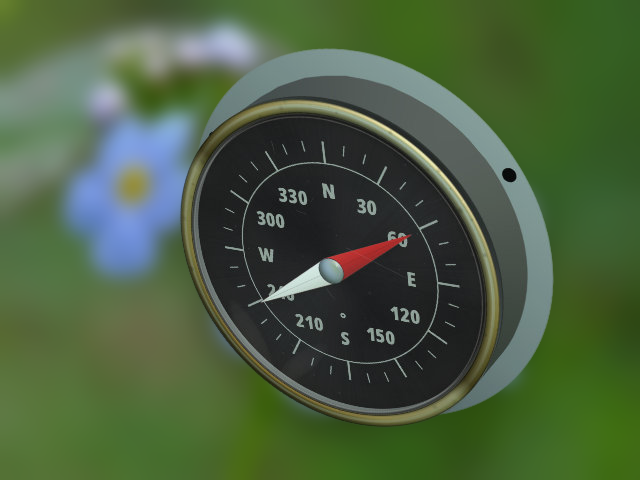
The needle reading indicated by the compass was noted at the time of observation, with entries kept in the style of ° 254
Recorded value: ° 60
